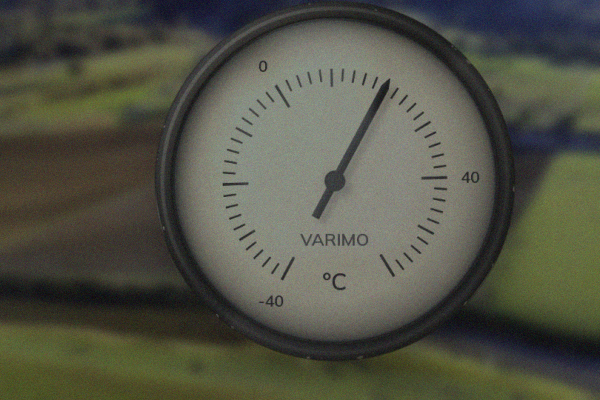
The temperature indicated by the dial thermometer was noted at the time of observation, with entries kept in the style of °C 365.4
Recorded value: °C 20
